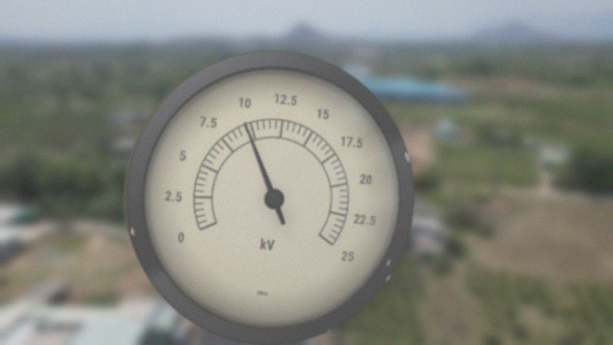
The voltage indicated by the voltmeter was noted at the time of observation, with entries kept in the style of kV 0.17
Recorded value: kV 9.5
